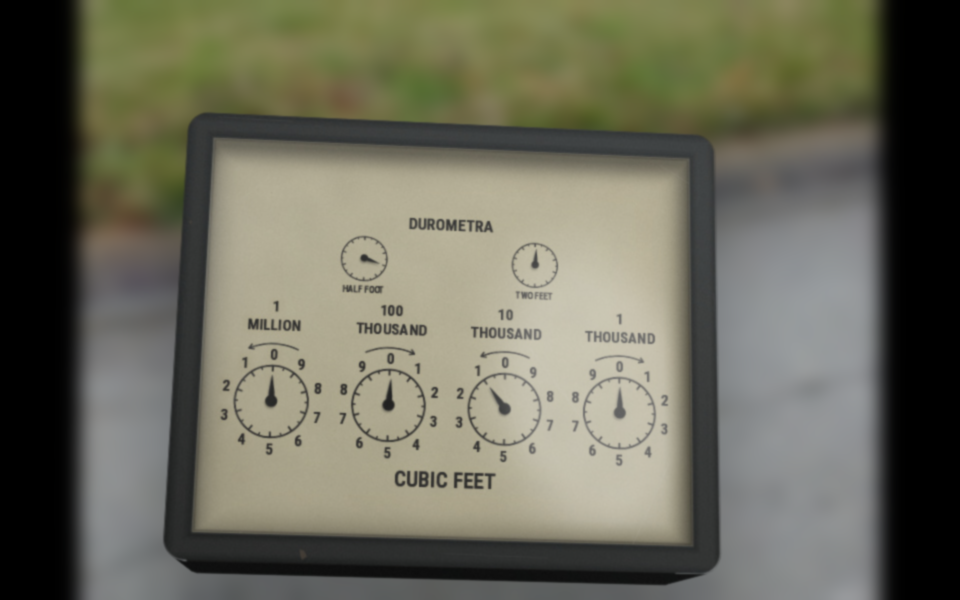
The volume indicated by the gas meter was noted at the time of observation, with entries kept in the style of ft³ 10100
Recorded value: ft³ 1000
